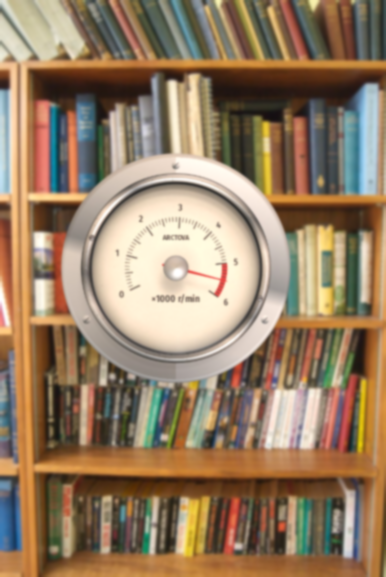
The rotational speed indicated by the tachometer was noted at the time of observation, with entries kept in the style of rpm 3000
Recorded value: rpm 5500
